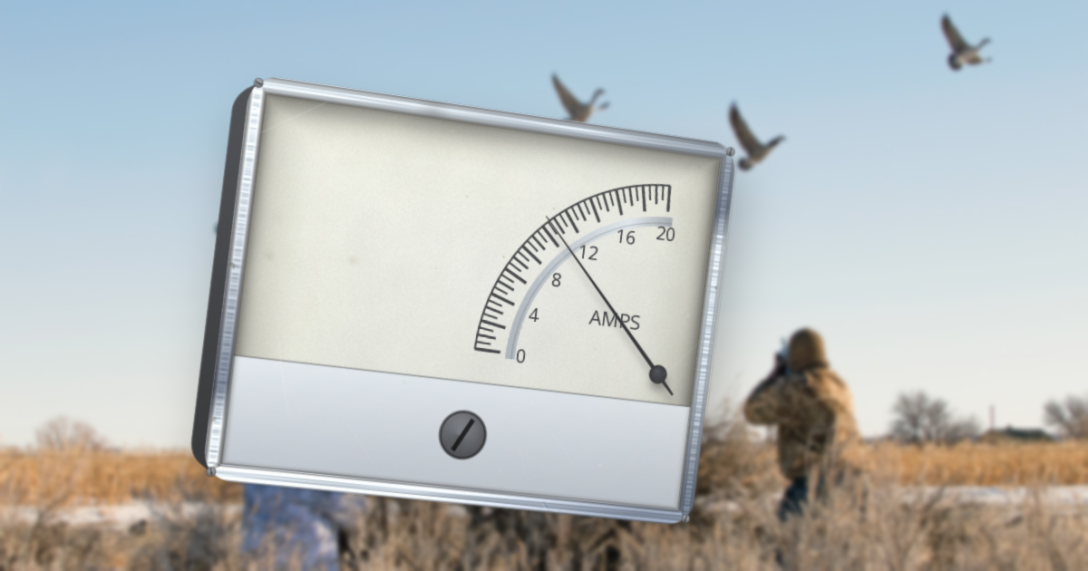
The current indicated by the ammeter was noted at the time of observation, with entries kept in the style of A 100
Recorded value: A 10.5
